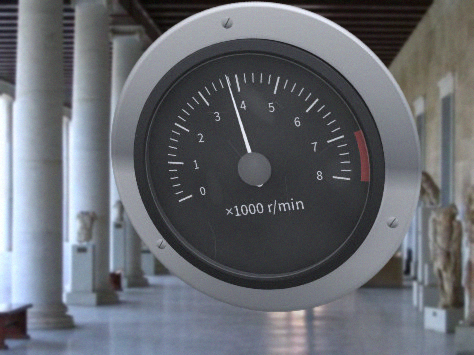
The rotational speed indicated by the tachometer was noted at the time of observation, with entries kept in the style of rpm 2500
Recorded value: rpm 3800
